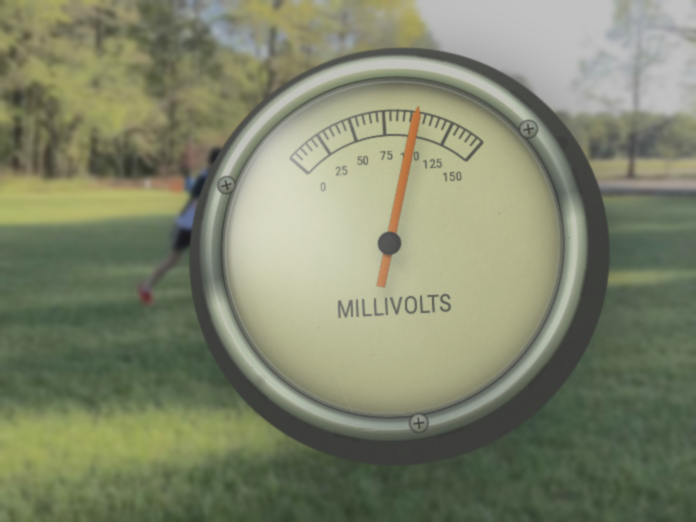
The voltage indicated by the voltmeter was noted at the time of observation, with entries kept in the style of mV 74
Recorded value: mV 100
